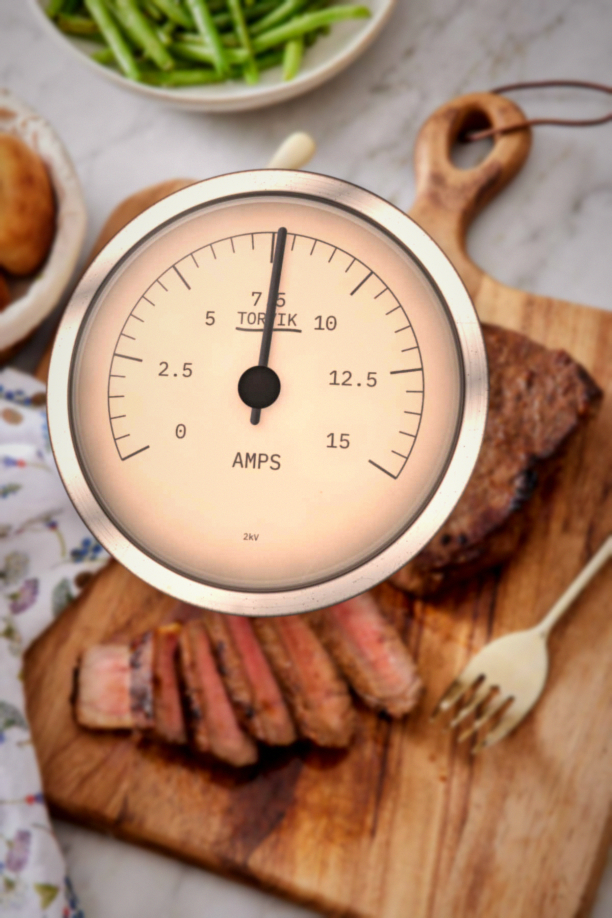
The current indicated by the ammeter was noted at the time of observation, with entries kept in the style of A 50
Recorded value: A 7.75
